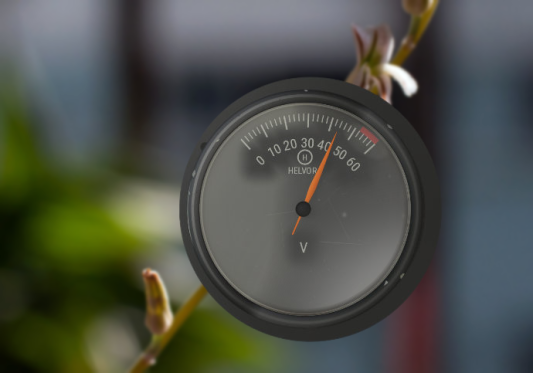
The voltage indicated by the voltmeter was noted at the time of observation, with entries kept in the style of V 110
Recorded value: V 44
